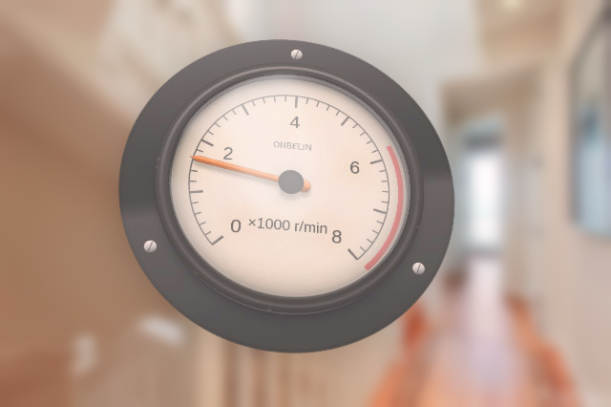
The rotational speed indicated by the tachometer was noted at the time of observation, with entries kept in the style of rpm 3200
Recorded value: rpm 1600
